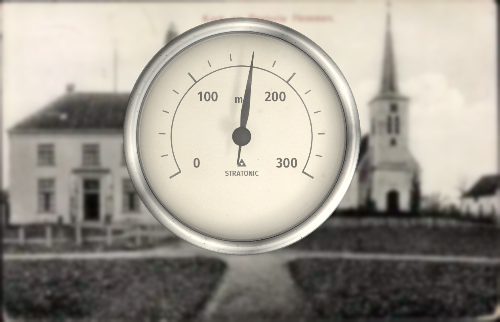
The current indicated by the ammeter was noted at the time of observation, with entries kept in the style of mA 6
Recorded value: mA 160
